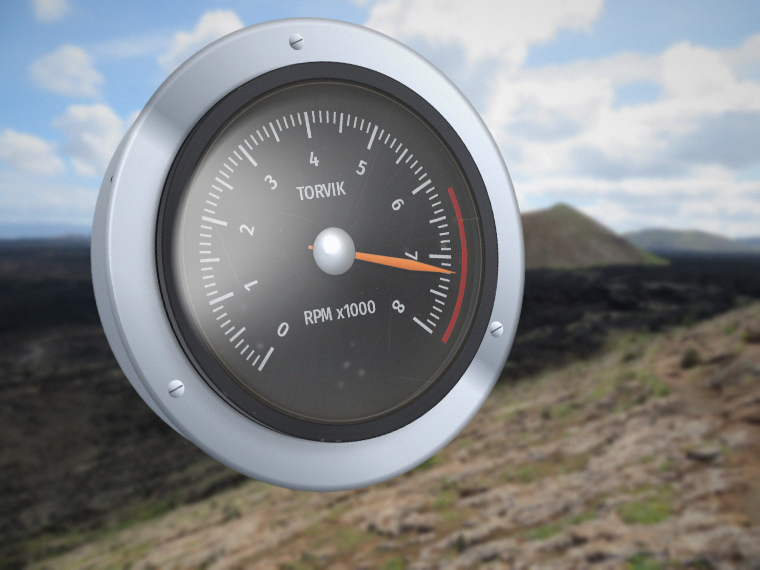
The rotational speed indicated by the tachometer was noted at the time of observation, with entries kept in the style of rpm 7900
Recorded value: rpm 7200
